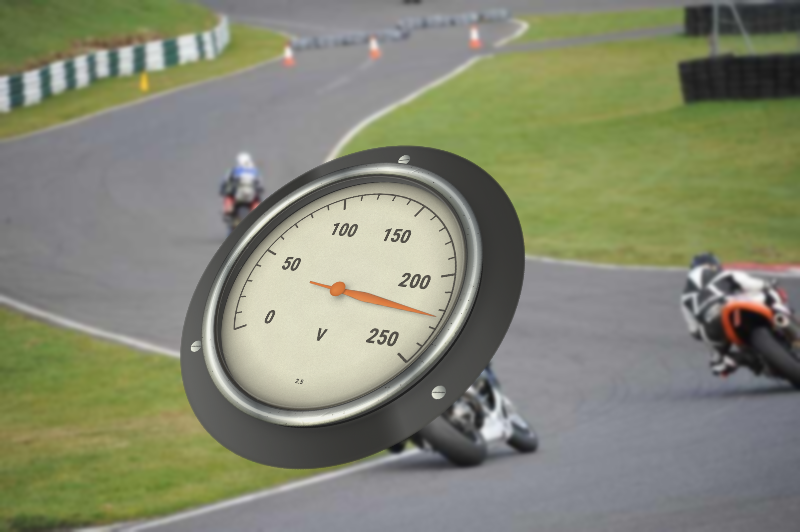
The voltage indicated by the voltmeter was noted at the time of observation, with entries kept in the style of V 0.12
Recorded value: V 225
